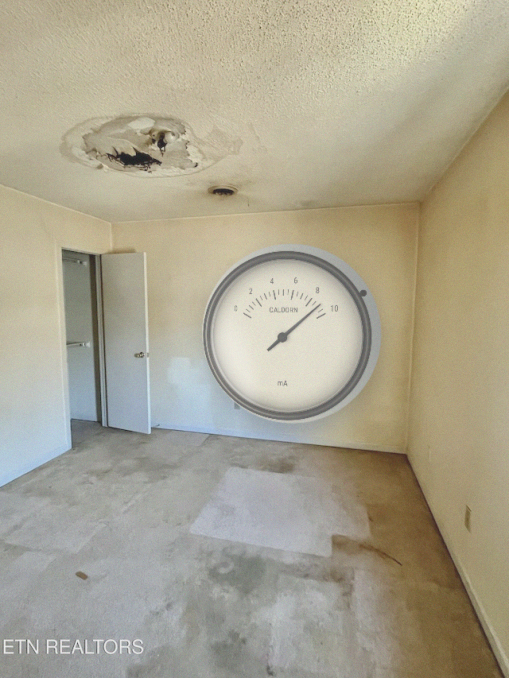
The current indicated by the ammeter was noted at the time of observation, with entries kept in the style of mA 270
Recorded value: mA 9
